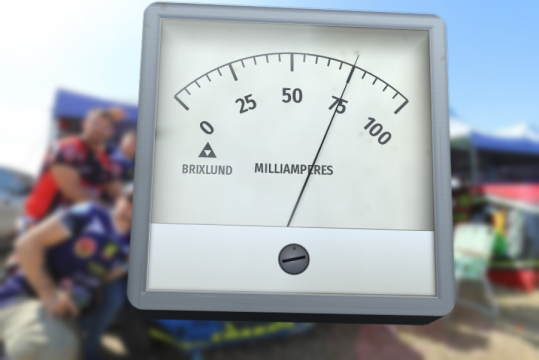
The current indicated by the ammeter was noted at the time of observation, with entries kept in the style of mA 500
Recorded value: mA 75
